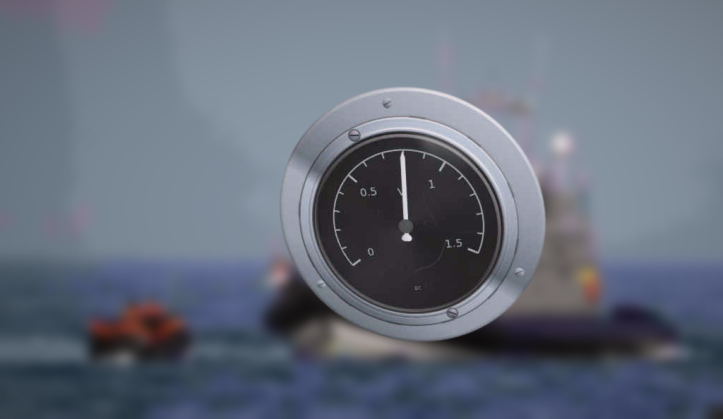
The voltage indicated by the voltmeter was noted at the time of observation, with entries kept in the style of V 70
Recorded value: V 0.8
